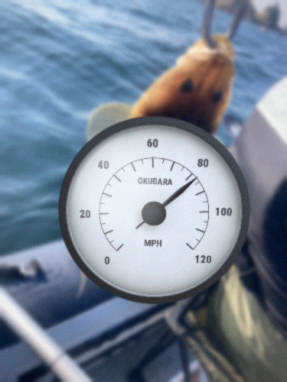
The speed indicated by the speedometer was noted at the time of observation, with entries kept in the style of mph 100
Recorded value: mph 82.5
